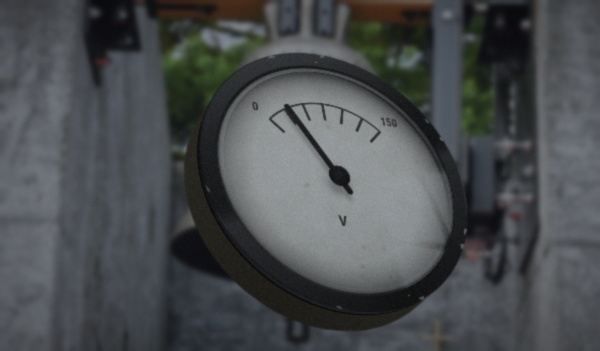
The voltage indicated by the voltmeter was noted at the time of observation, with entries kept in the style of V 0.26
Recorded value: V 25
